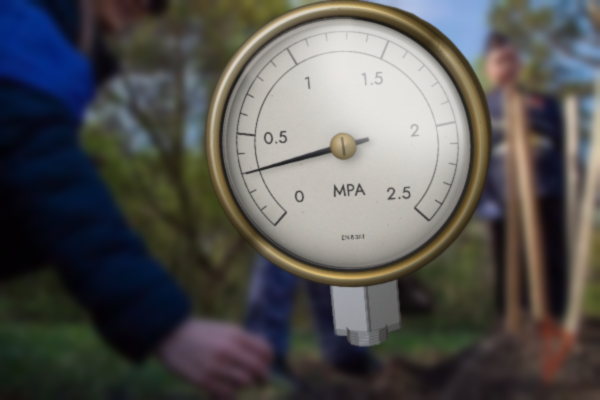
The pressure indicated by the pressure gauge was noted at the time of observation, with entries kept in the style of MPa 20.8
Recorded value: MPa 0.3
